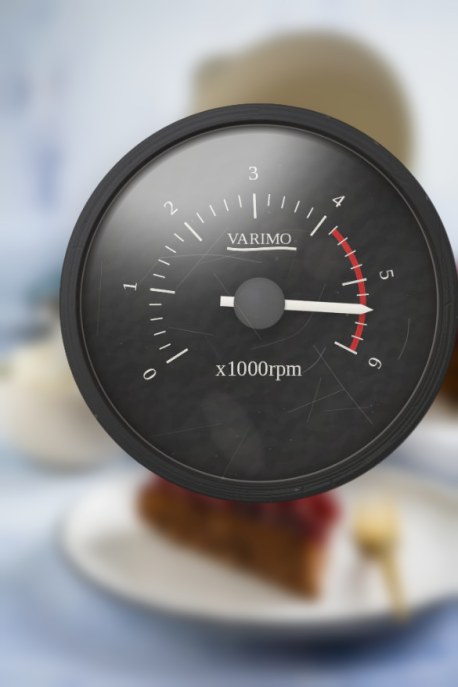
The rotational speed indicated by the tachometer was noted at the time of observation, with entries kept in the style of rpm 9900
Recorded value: rpm 5400
